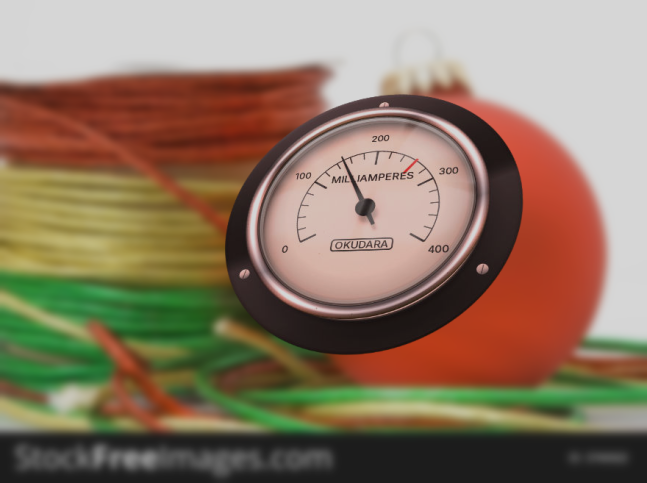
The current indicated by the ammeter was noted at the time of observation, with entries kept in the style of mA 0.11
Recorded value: mA 150
